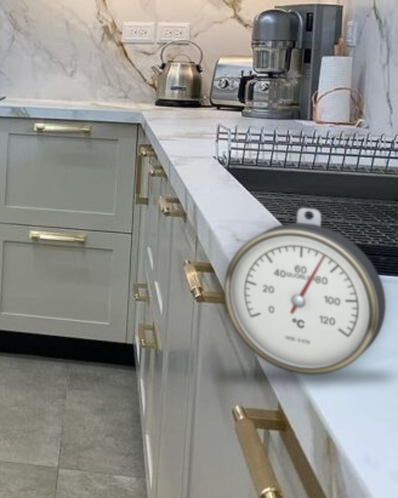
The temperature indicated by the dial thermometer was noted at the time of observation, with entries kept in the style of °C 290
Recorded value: °C 72
